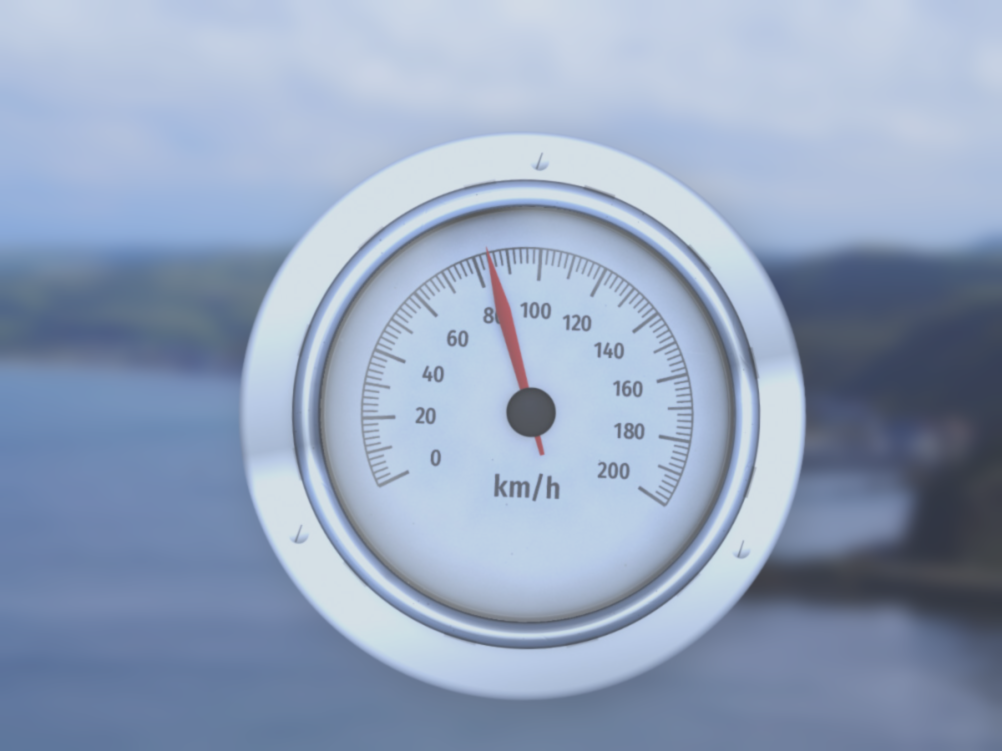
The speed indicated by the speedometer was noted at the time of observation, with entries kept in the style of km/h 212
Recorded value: km/h 84
